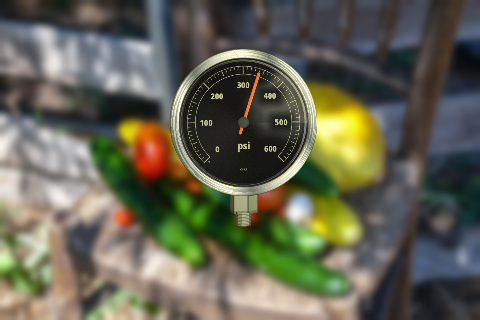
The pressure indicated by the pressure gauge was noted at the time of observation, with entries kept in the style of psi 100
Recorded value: psi 340
